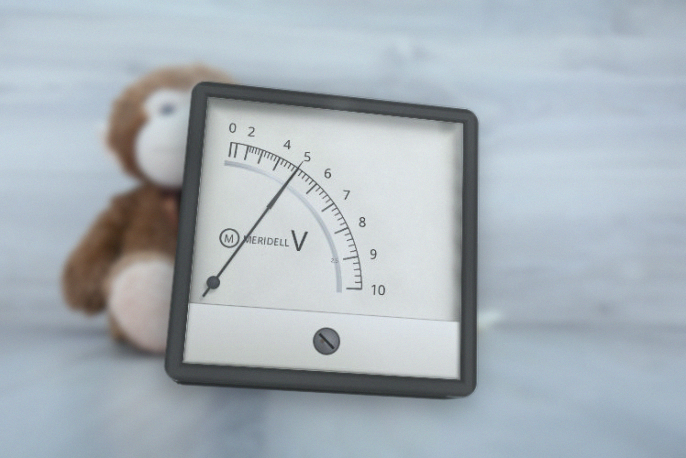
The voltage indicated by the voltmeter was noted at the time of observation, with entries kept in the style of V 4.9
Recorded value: V 5
